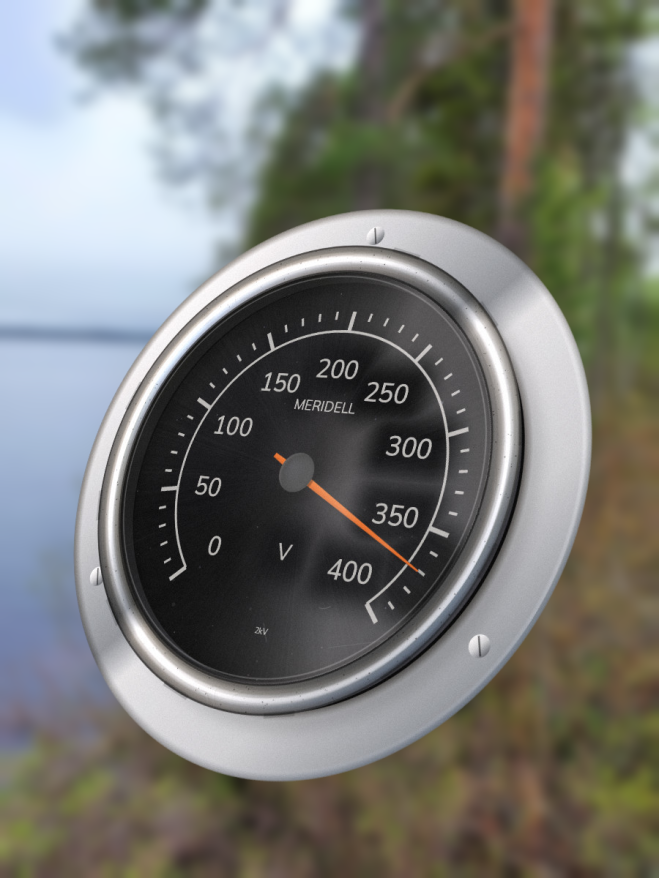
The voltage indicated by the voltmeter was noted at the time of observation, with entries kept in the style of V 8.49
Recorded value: V 370
